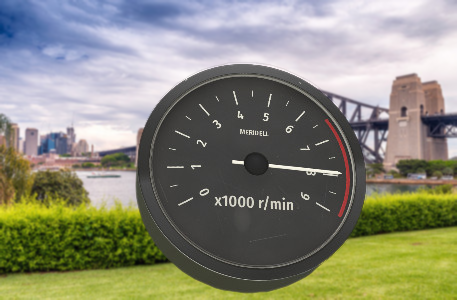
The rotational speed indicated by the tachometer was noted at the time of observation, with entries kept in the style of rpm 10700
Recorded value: rpm 8000
